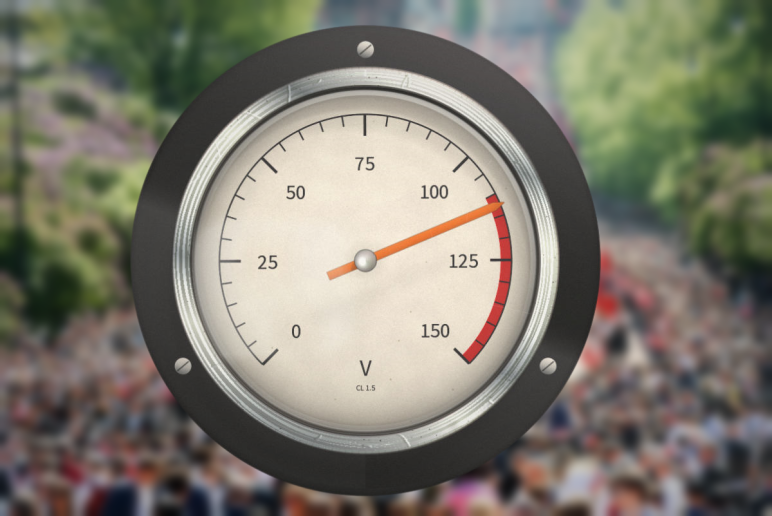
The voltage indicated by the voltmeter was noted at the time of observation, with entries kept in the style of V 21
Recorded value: V 112.5
